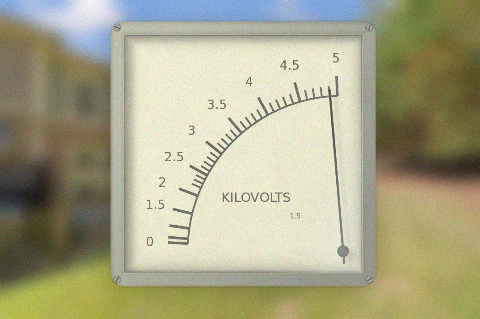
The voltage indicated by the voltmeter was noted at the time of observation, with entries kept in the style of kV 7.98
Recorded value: kV 4.9
